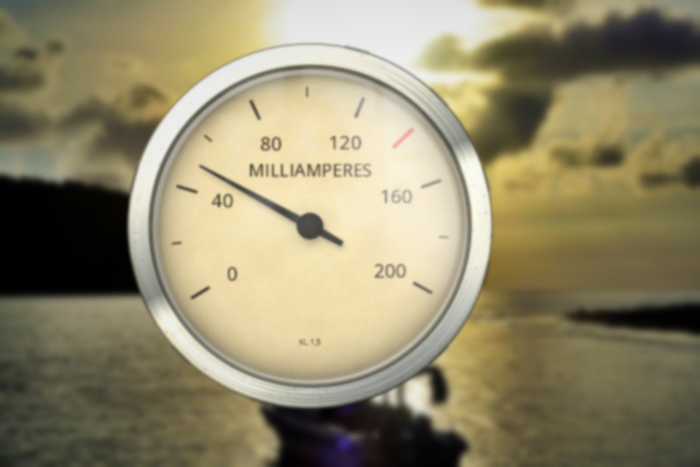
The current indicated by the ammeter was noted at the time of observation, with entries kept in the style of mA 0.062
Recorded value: mA 50
